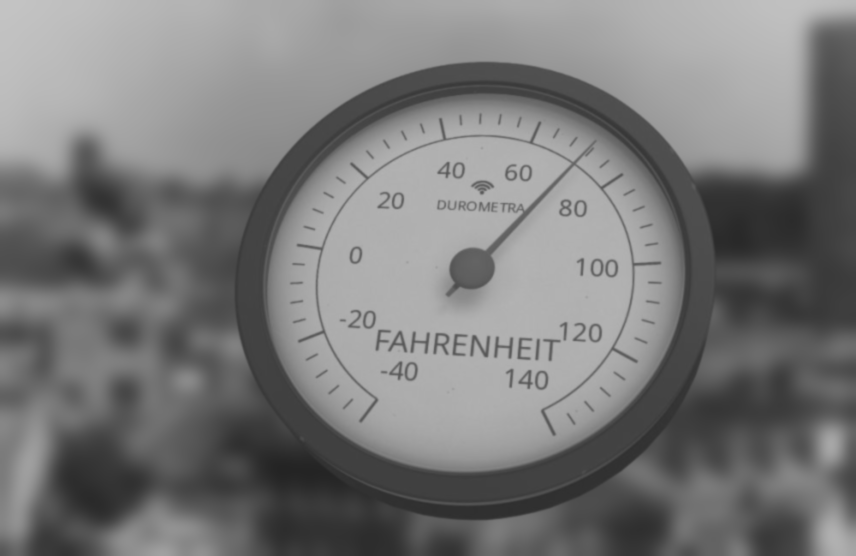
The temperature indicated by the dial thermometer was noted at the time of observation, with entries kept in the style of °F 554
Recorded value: °F 72
